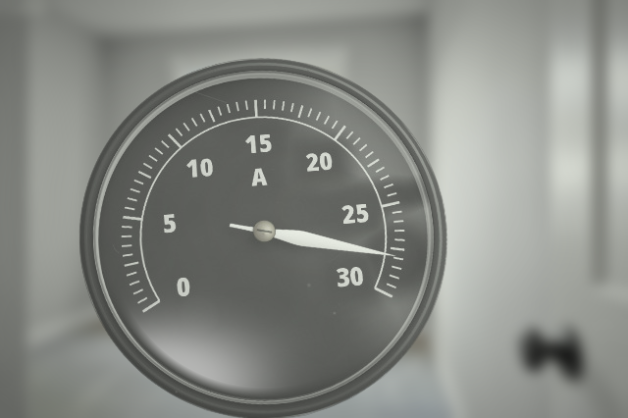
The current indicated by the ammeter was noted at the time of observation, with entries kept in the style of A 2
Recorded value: A 28
